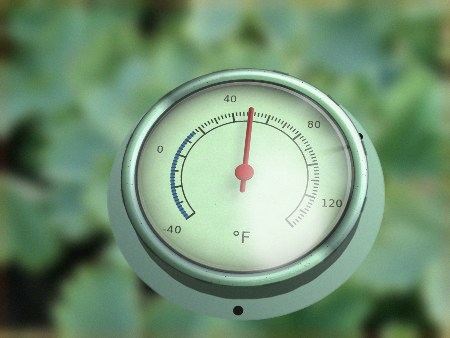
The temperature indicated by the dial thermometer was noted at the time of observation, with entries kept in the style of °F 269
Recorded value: °F 50
